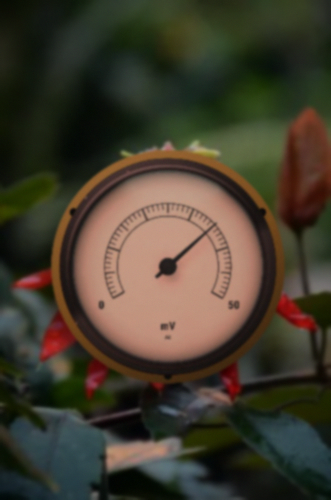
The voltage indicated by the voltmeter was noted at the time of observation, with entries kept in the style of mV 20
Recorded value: mV 35
